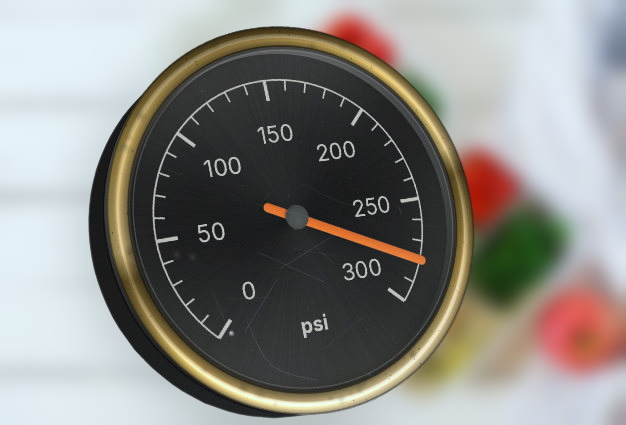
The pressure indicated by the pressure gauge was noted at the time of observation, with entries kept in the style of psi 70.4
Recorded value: psi 280
